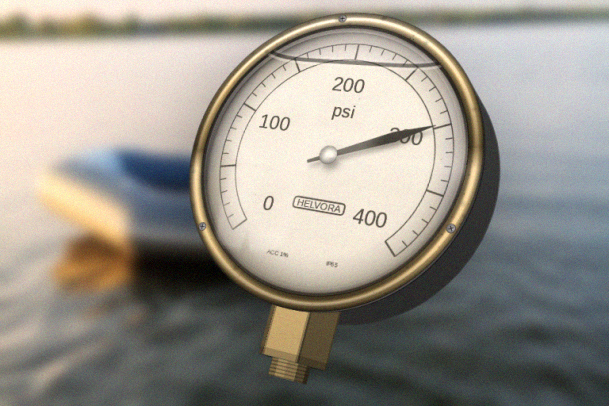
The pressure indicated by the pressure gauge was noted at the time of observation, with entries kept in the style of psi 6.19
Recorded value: psi 300
